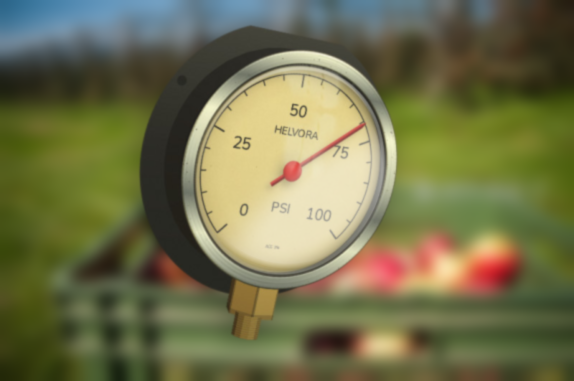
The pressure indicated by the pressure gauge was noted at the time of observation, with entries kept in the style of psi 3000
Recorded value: psi 70
